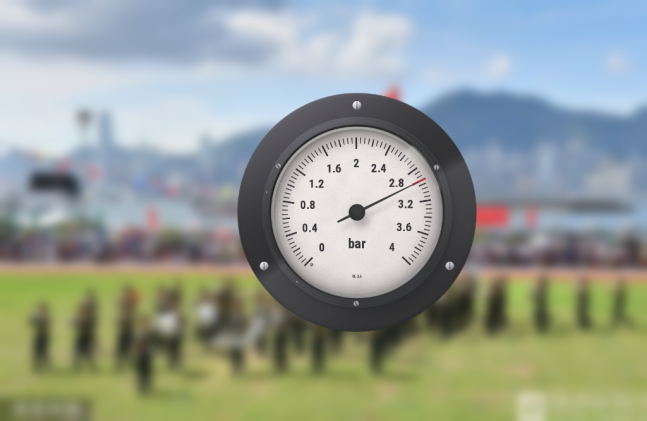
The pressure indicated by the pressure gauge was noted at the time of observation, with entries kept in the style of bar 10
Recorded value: bar 2.95
